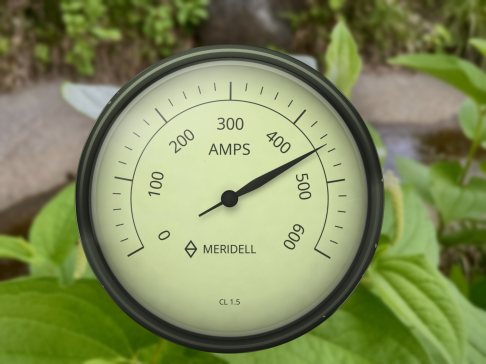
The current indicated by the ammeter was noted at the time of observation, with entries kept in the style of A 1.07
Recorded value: A 450
